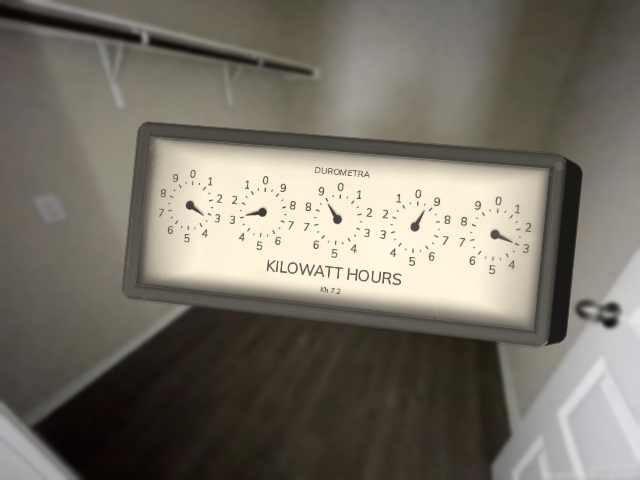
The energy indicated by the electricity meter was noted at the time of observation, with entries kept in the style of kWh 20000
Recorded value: kWh 32893
